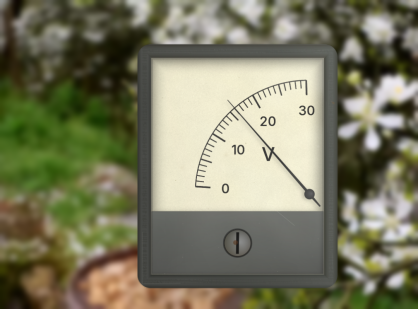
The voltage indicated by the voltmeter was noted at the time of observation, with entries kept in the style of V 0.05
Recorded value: V 16
